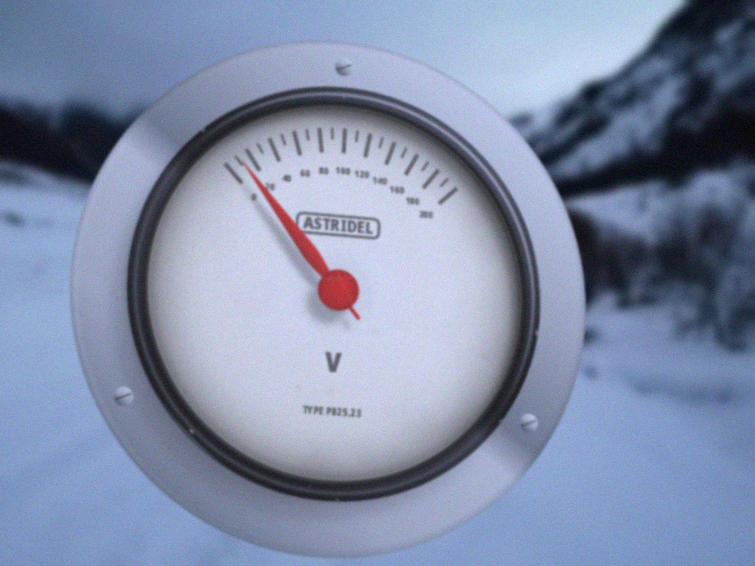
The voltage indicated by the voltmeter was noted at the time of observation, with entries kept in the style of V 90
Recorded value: V 10
